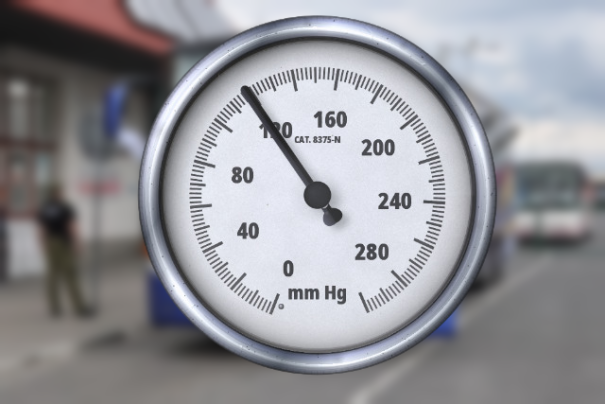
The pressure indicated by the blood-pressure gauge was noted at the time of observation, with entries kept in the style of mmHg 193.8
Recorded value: mmHg 118
